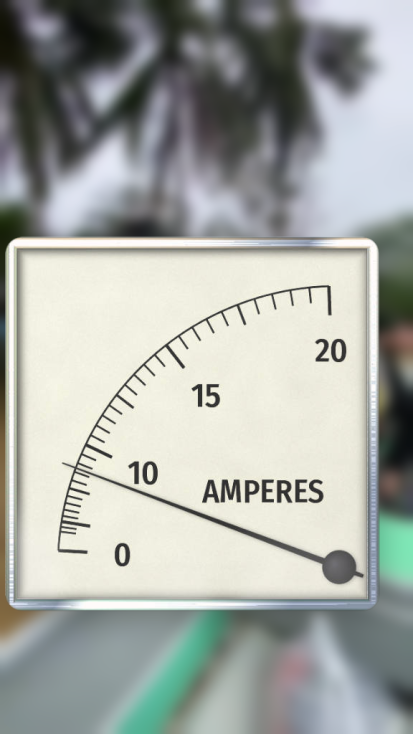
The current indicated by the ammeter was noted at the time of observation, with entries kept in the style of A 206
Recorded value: A 8.75
